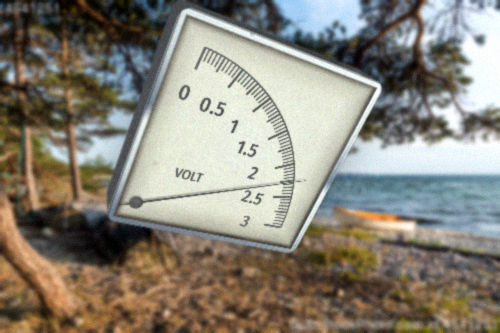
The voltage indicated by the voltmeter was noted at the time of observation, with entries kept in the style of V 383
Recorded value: V 2.25
